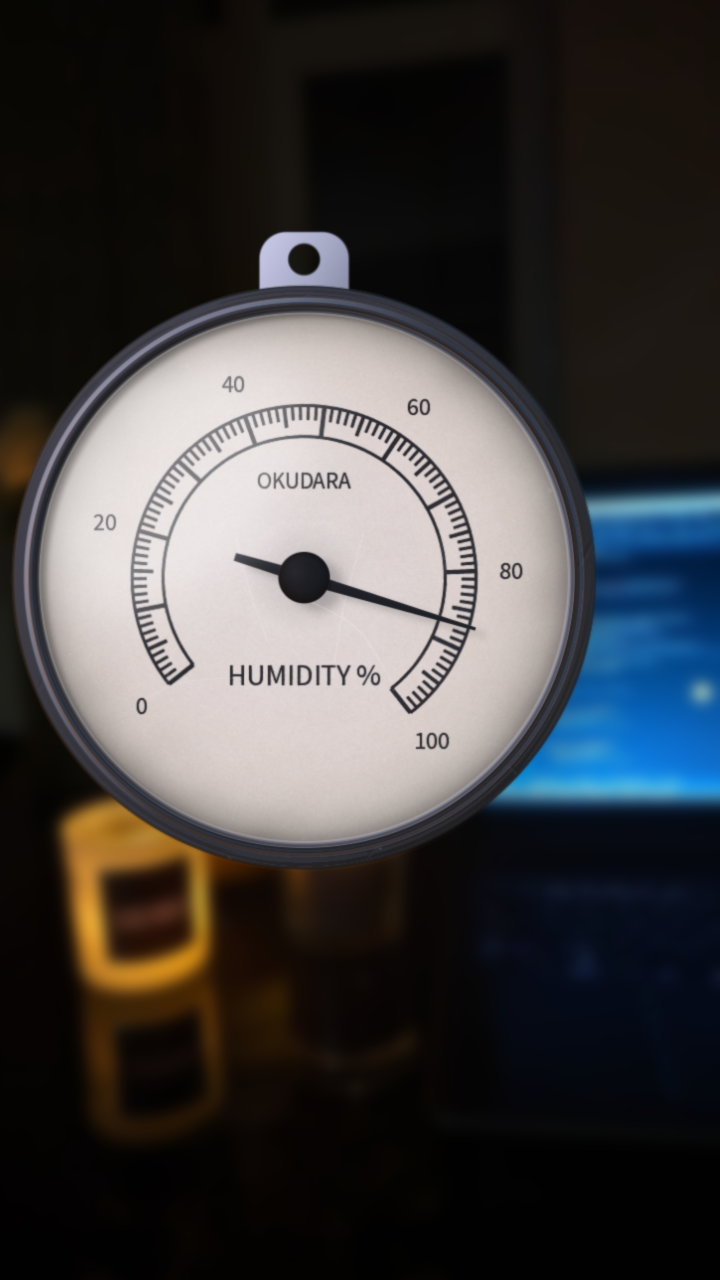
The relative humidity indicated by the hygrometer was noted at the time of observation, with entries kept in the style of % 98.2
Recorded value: % 87
